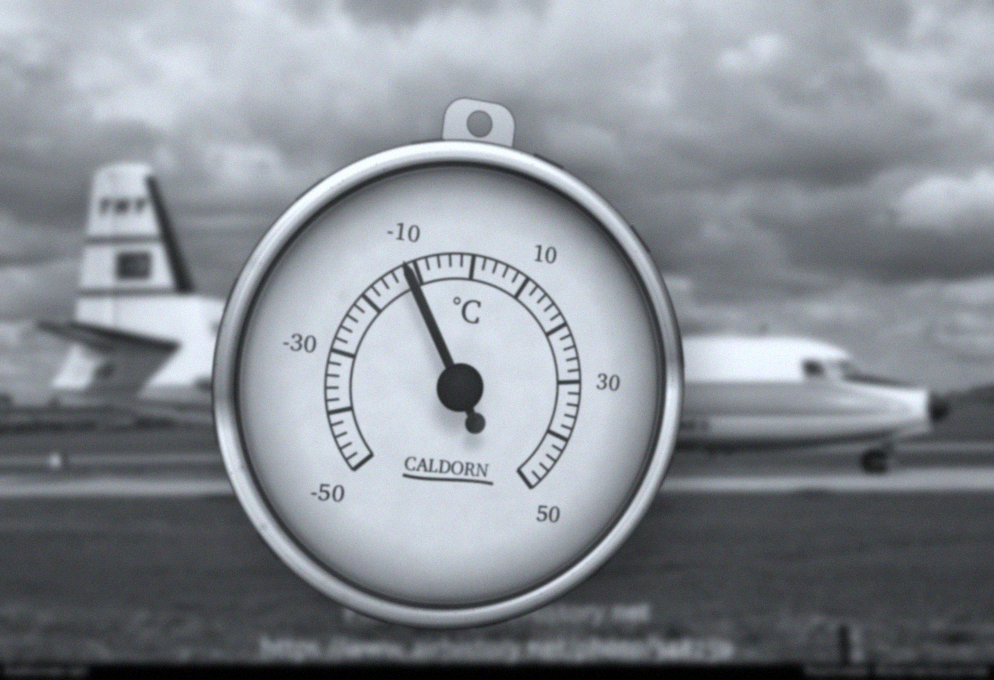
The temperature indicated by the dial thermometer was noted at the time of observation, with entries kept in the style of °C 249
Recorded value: °C -12
